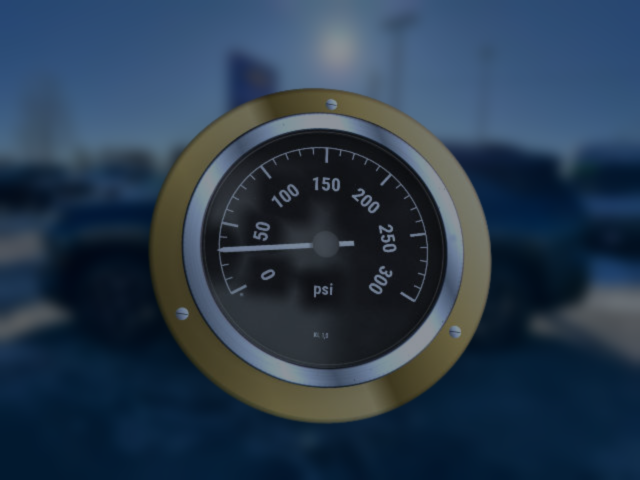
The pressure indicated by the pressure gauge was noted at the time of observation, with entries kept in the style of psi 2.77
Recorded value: psi 30
